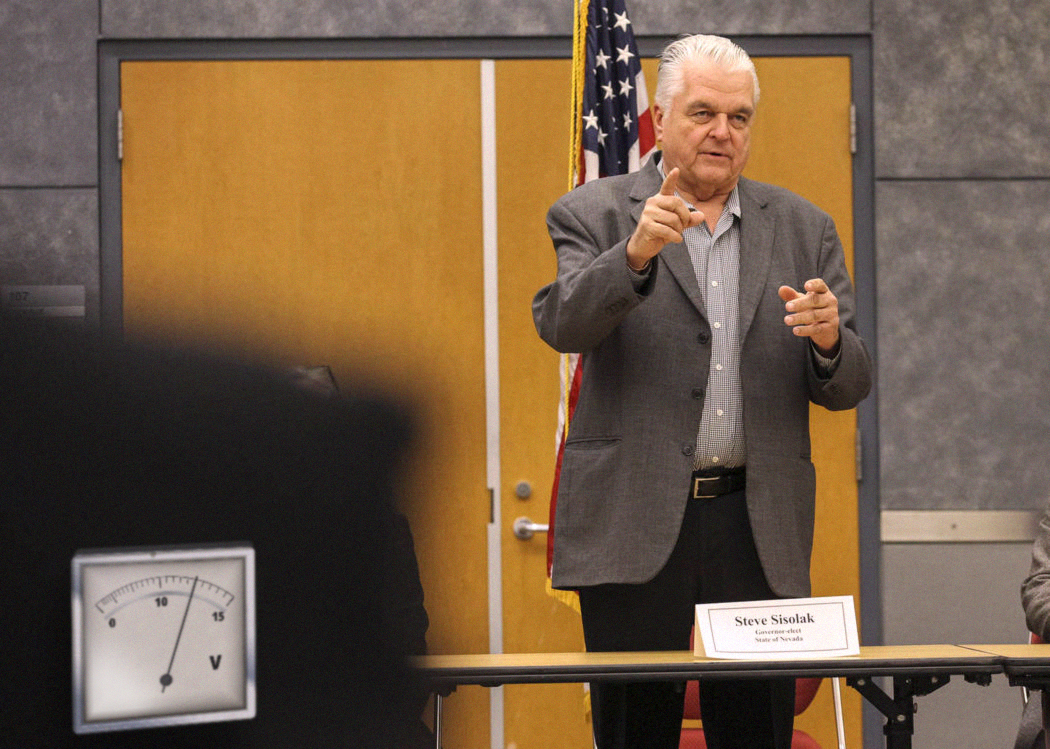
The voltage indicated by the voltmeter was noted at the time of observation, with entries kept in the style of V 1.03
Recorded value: V 12.5
